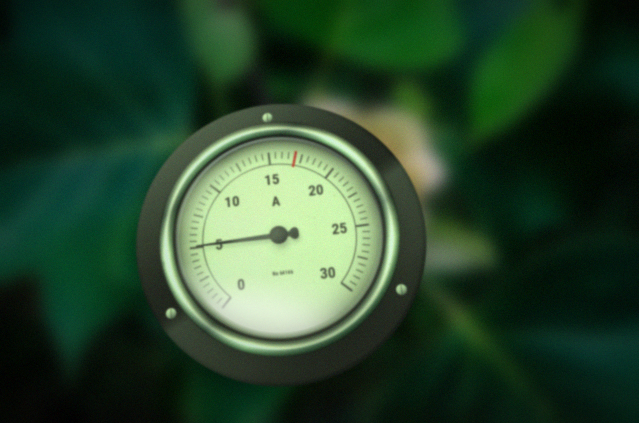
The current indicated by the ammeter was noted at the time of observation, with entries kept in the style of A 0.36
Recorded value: A 5
